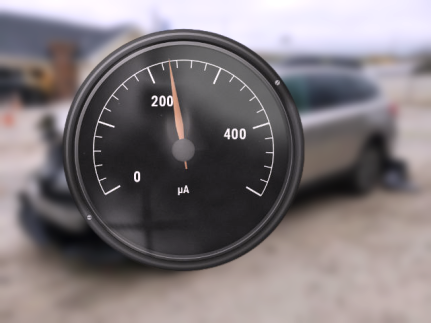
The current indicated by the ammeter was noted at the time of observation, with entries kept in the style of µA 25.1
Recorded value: µA 230
